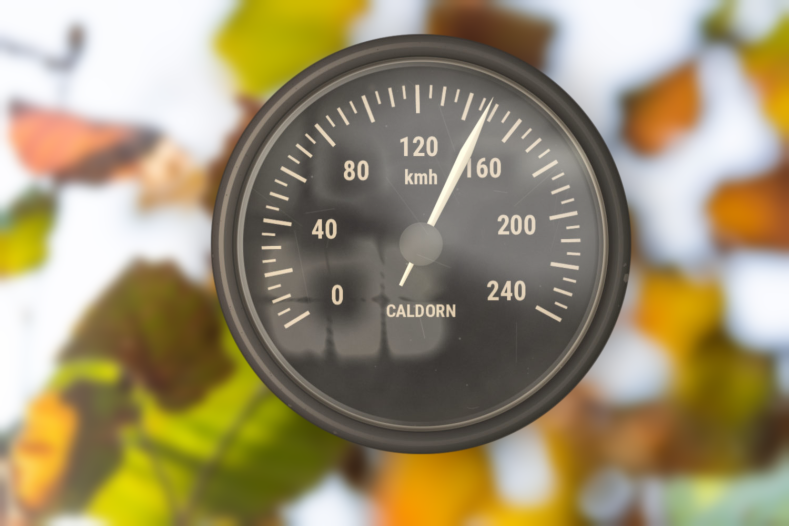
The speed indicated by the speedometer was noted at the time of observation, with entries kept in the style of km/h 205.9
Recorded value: km/h 147.5
